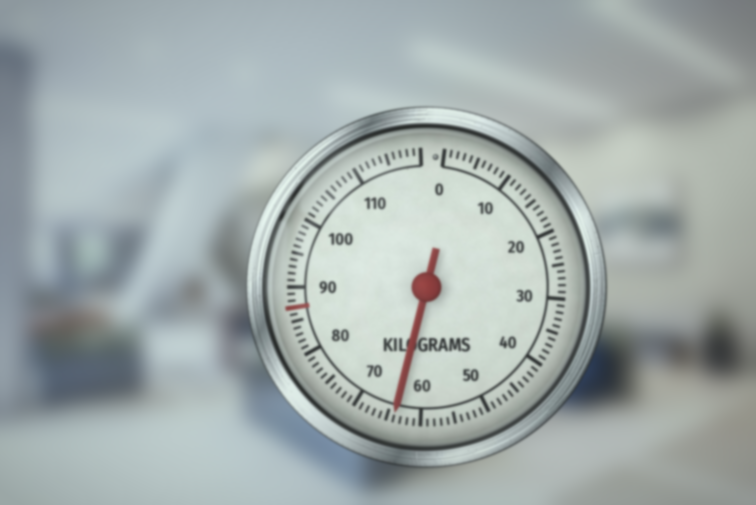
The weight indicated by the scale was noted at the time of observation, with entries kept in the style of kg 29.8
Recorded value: kg 64
